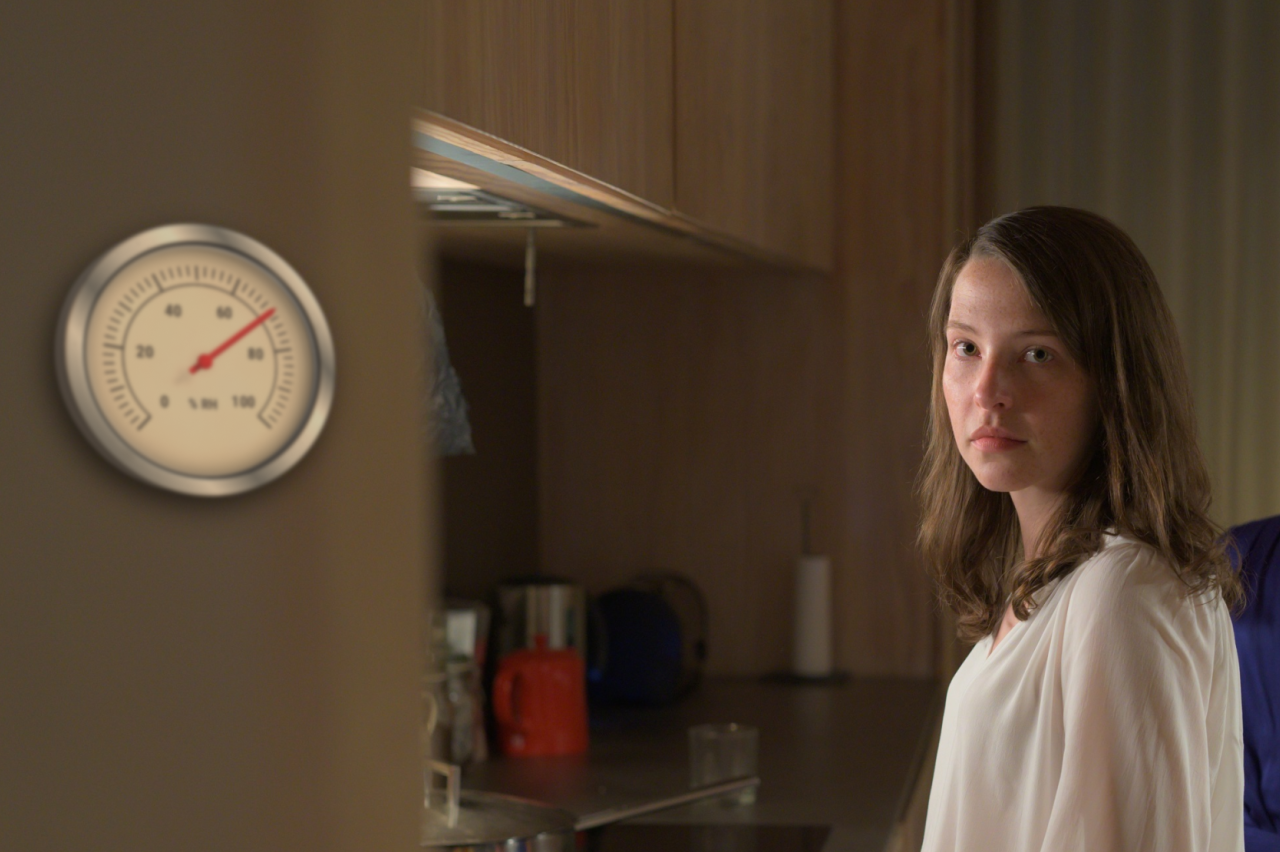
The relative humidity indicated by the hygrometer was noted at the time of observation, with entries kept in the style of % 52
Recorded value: % 70
